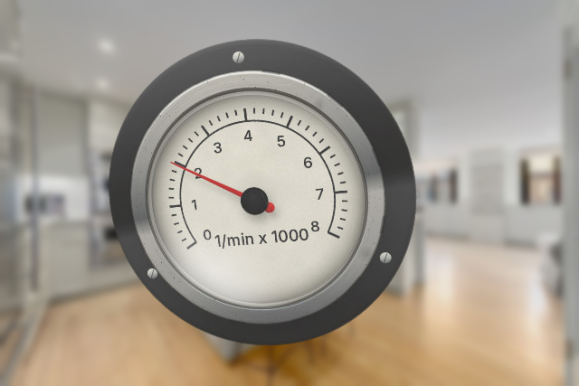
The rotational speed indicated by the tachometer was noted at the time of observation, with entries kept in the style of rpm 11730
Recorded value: rpm 2000
